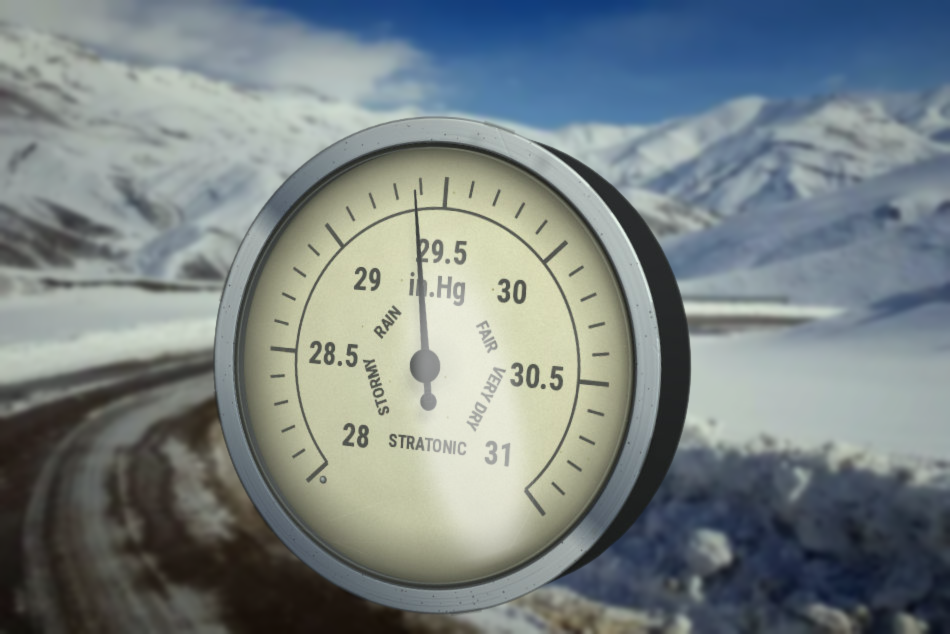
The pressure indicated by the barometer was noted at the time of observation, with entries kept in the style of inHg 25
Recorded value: inHg 29.4
